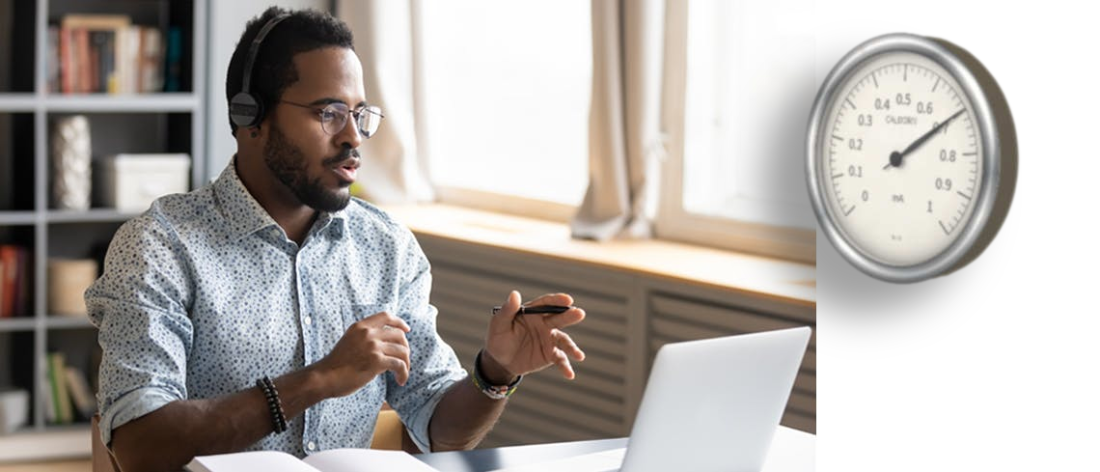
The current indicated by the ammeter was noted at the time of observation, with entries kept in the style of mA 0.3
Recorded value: mA 0.7
